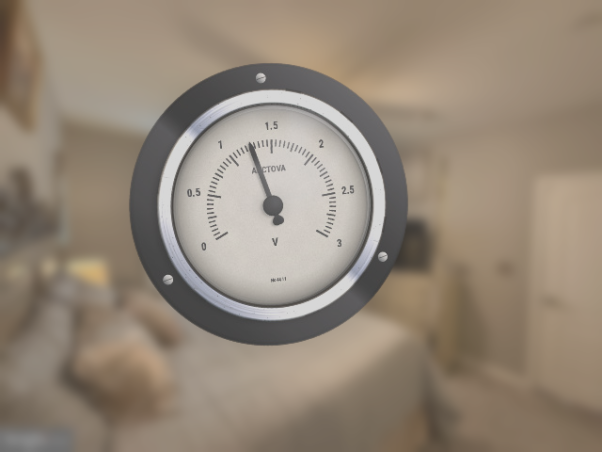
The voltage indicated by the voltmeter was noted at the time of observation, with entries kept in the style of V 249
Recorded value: V 1.25
